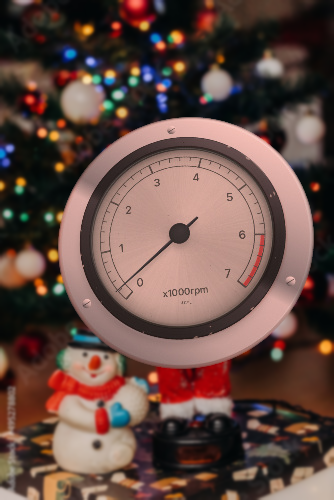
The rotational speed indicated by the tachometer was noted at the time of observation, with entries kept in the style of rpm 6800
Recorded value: rpm 200
